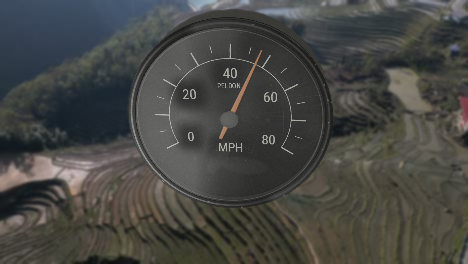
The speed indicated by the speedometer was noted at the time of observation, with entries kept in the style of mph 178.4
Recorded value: mph 47.5
